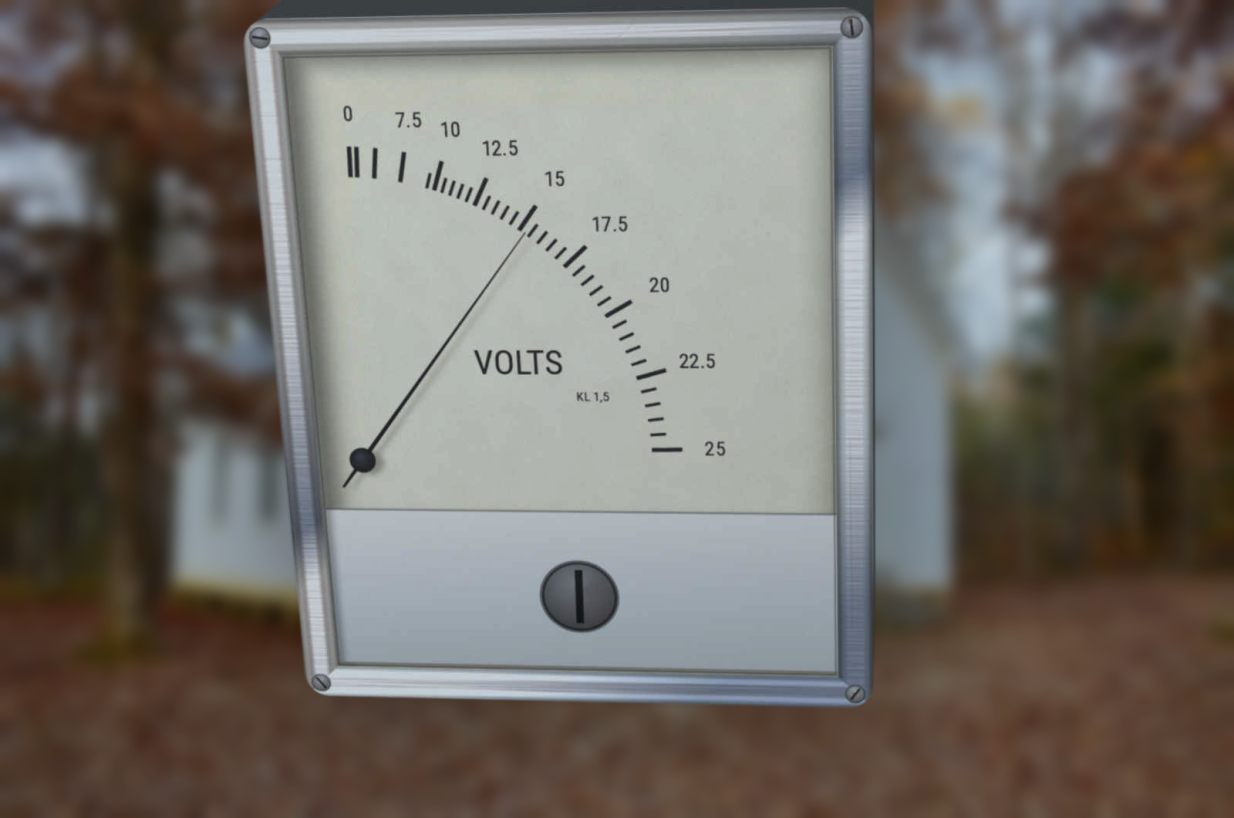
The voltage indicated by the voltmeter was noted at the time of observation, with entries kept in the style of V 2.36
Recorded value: V 15.25
